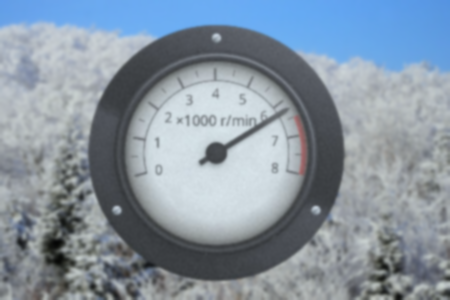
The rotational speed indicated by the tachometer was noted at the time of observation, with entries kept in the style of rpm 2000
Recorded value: rpm 6250
